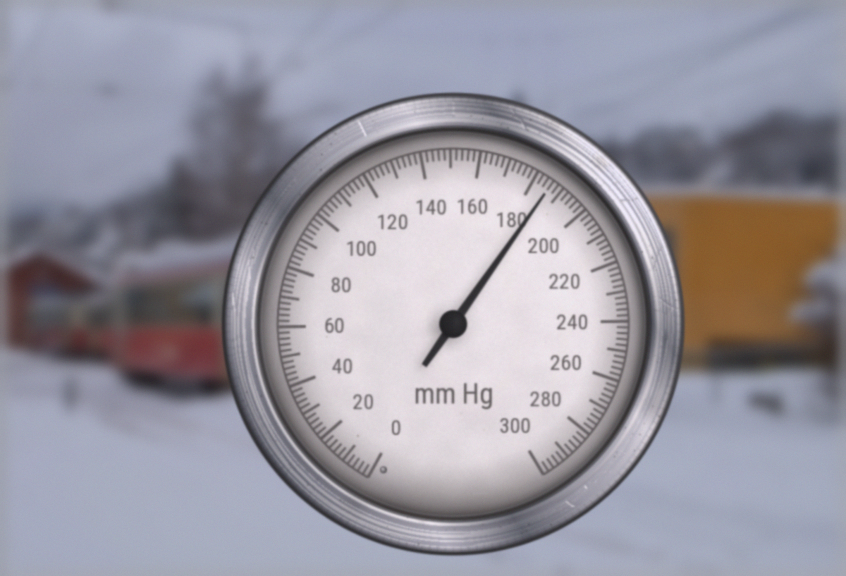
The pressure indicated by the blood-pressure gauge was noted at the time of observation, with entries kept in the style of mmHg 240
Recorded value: mmHg 186
